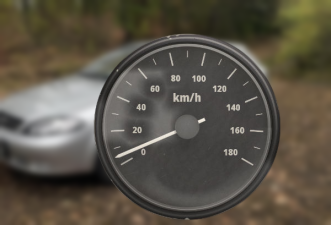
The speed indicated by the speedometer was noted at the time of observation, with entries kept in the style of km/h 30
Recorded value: km/h 5
